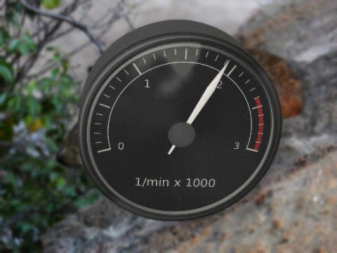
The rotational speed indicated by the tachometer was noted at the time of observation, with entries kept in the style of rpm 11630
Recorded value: rpm 1900
